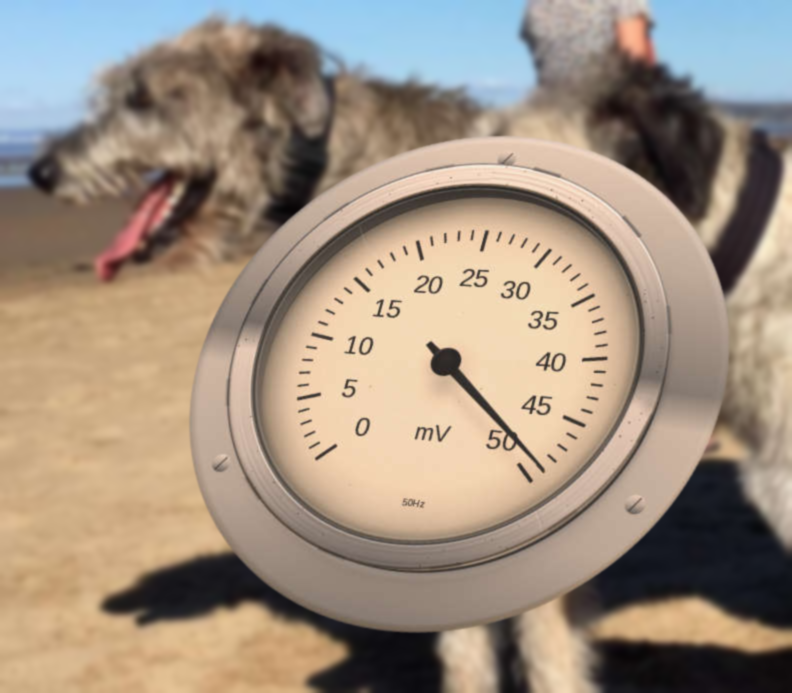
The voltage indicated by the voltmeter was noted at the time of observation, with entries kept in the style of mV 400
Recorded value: mV 49
